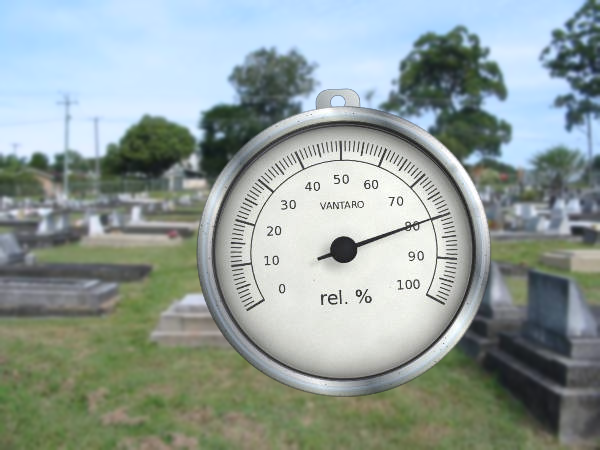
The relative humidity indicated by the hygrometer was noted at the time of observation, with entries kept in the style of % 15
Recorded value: % 80
